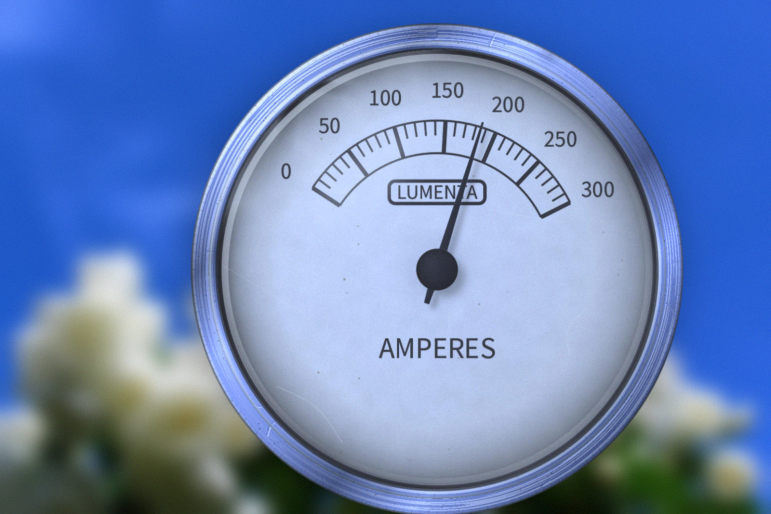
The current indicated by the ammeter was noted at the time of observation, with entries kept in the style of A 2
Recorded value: A 185
